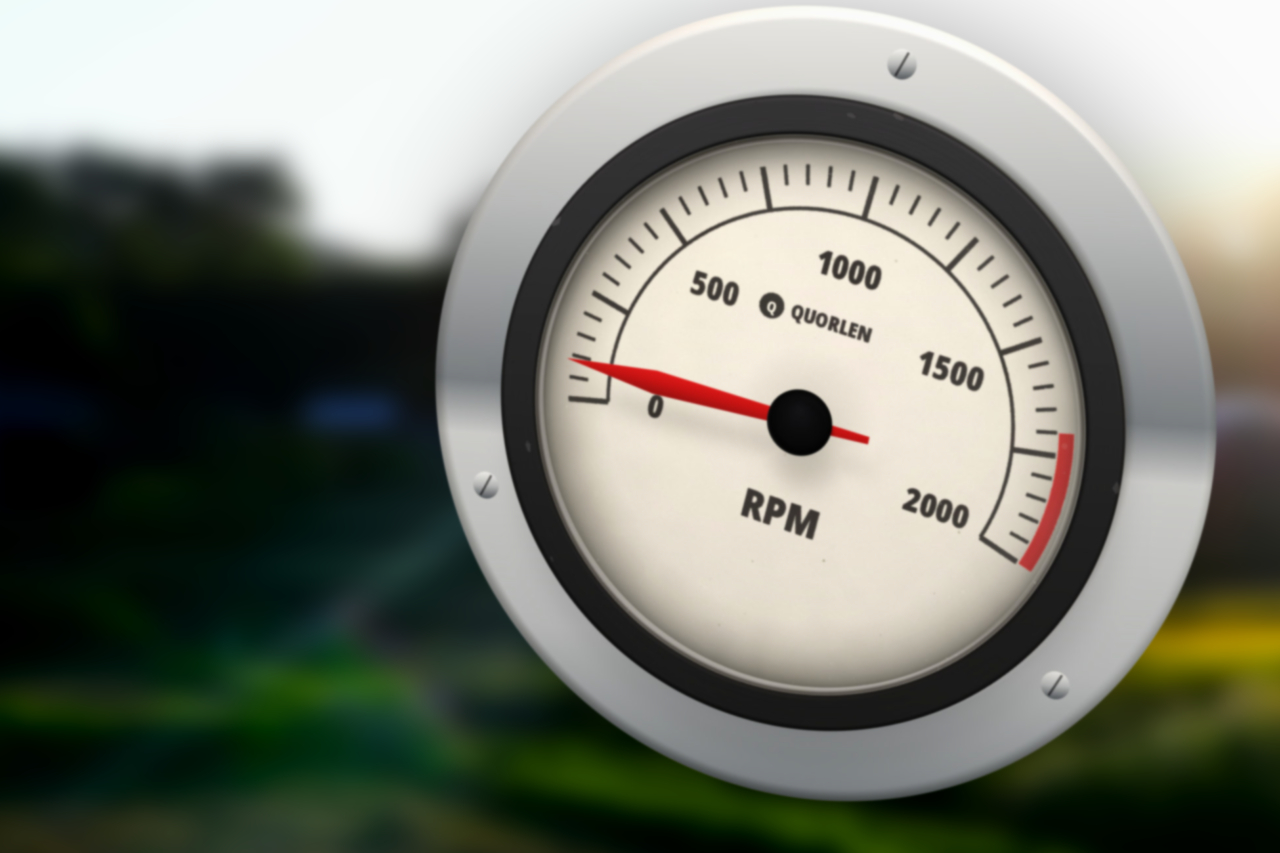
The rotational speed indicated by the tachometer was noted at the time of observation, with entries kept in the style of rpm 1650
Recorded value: rpm 100
